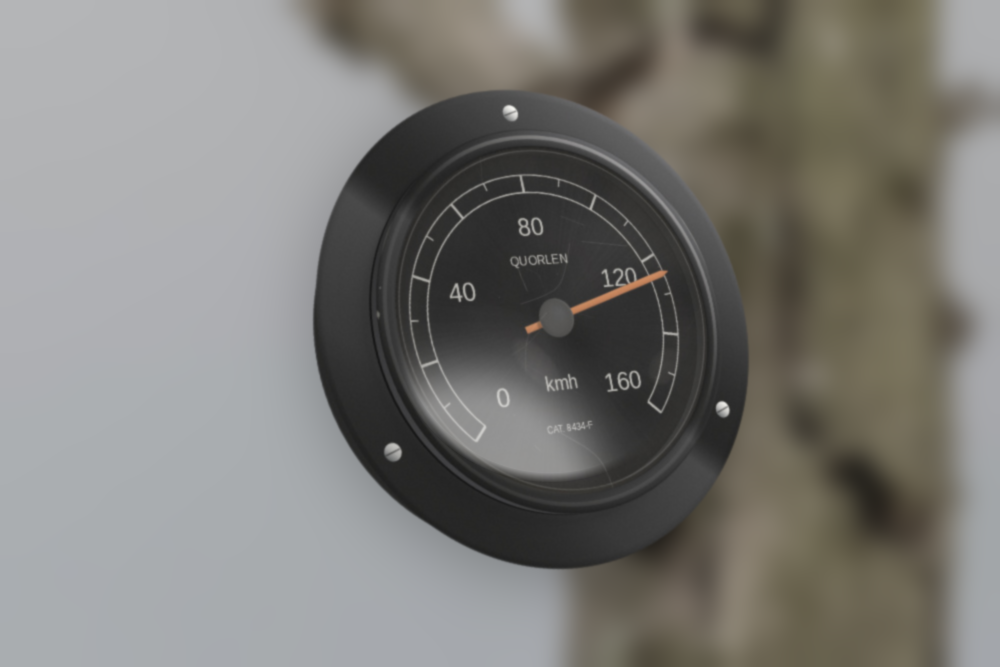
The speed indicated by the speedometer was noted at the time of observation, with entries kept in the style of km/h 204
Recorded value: km/h 125
